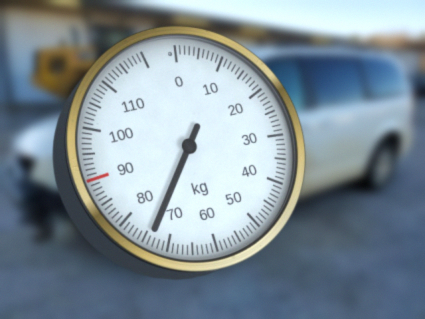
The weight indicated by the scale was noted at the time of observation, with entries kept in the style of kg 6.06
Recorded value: kg 74
